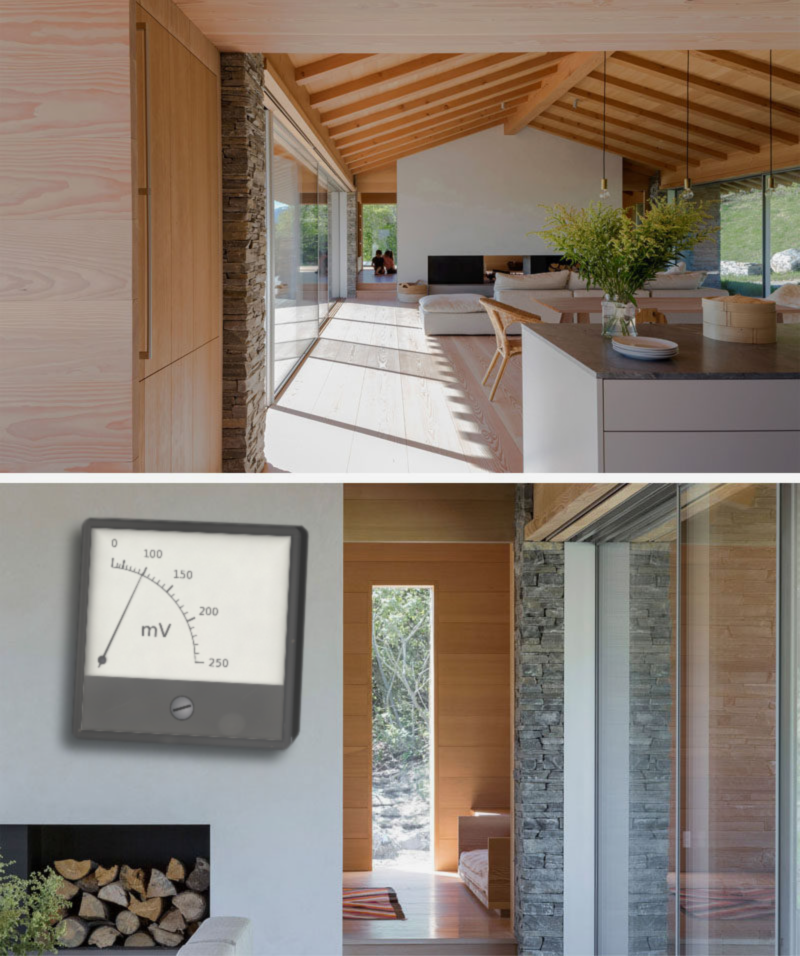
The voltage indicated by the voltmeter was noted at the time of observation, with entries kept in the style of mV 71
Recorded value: mV 100
